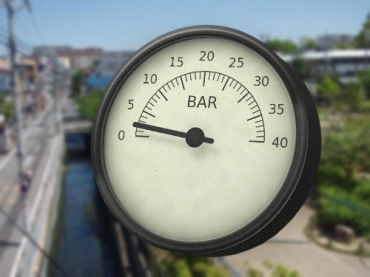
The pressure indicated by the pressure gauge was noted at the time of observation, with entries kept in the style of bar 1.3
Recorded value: bar 2
